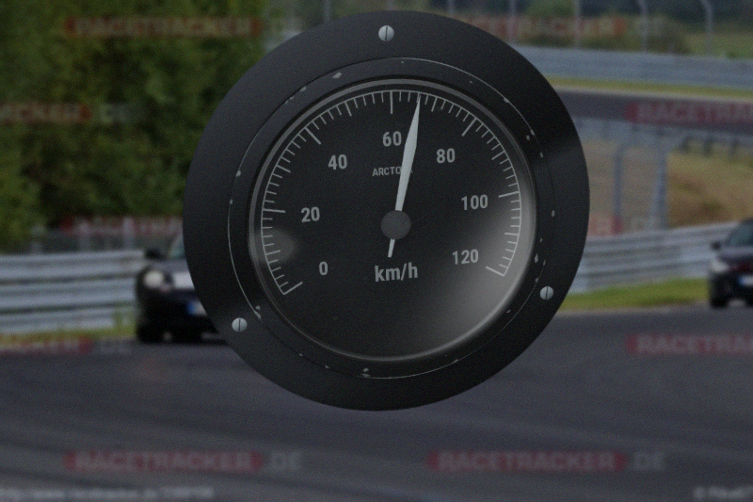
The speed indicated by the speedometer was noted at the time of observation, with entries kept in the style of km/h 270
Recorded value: km/h 66
